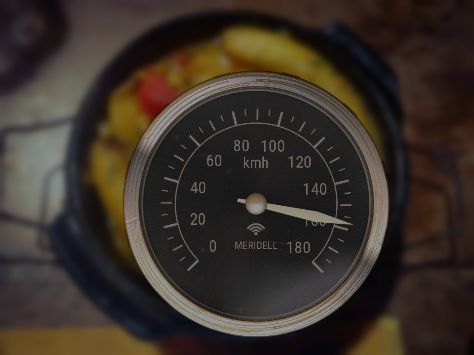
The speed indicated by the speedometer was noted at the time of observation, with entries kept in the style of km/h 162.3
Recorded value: km/h 157.5
